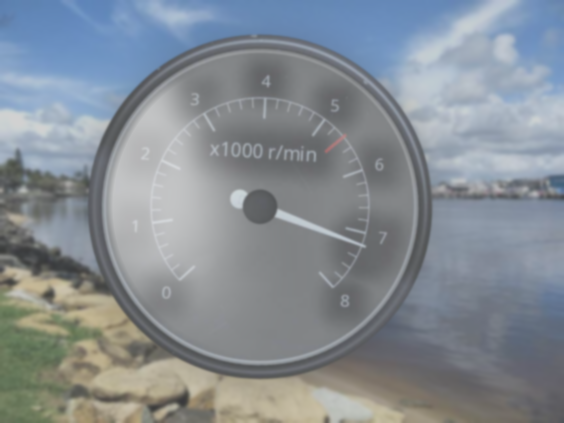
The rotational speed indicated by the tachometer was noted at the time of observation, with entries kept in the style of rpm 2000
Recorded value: rpm 7200
